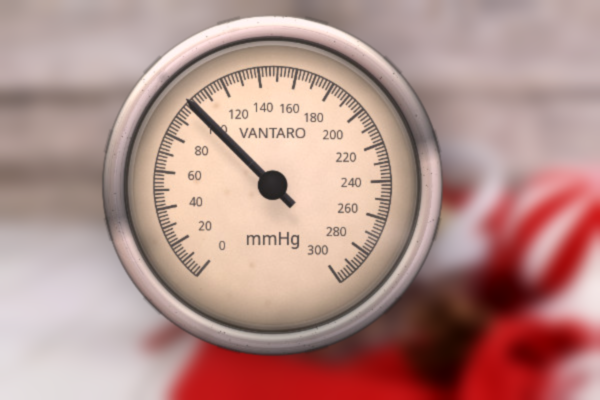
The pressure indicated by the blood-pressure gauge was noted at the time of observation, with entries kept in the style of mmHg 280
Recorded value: mmHg 100
